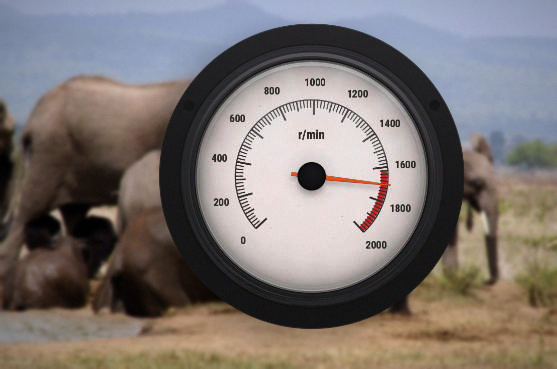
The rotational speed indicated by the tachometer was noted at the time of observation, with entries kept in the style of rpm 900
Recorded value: rpm 1700
